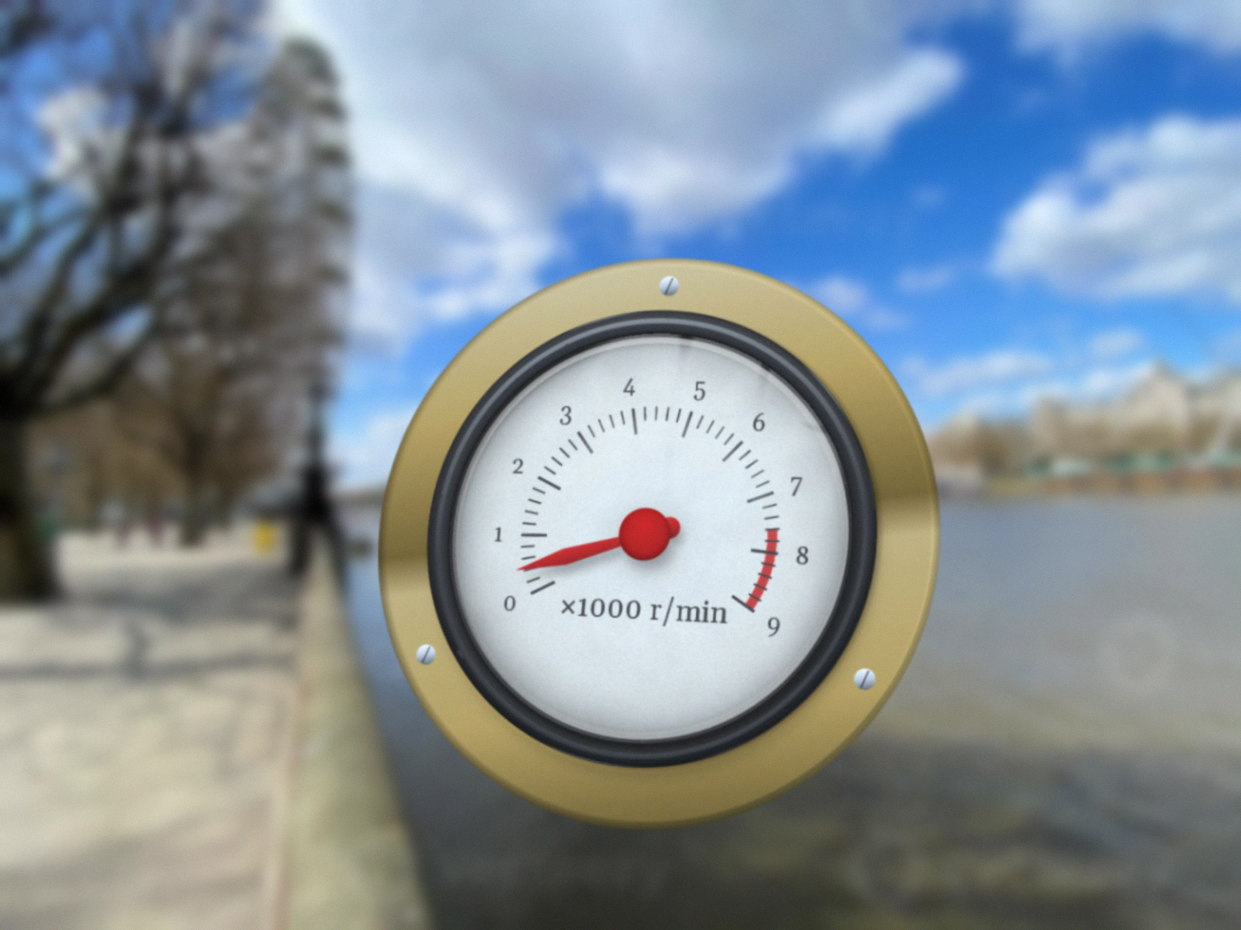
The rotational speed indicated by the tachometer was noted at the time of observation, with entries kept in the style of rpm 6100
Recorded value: rpm 400
